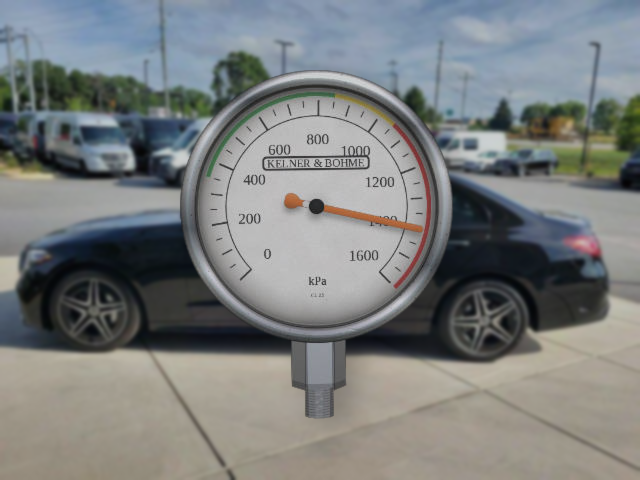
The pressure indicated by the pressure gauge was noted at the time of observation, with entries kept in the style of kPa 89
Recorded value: kPa 1400
